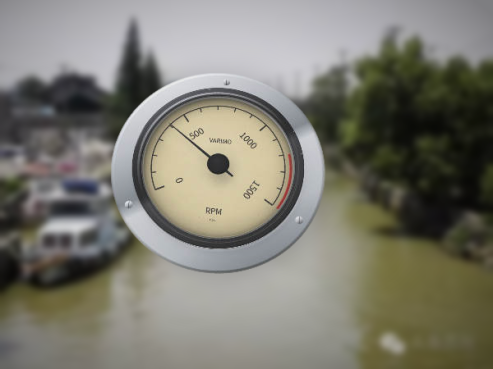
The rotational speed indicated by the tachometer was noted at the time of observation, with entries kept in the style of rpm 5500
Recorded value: rpm 400
